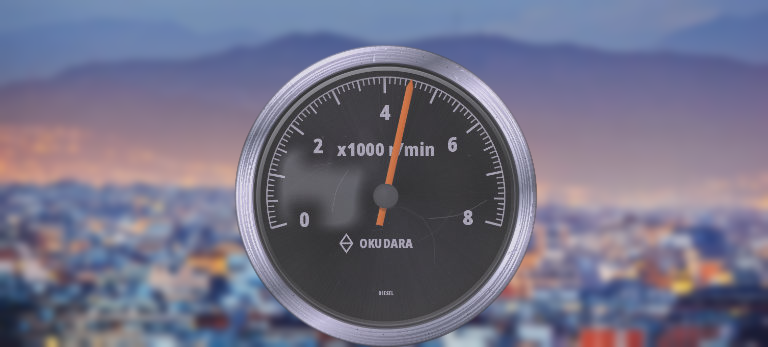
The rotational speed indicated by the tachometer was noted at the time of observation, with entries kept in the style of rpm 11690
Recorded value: rpm 4500
